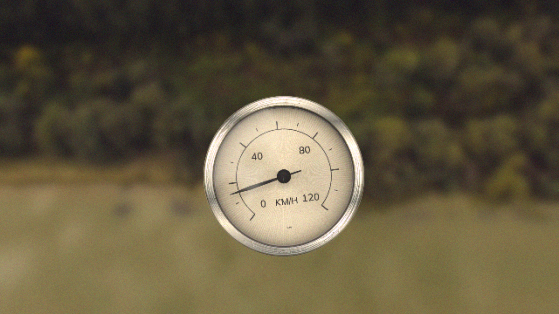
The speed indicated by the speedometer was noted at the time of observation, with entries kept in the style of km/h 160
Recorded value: km/h 15
